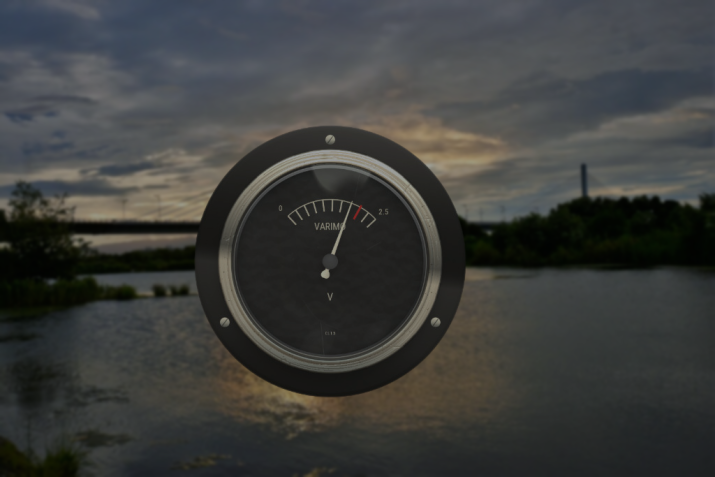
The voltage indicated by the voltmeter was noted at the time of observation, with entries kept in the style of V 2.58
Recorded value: V 1.75
